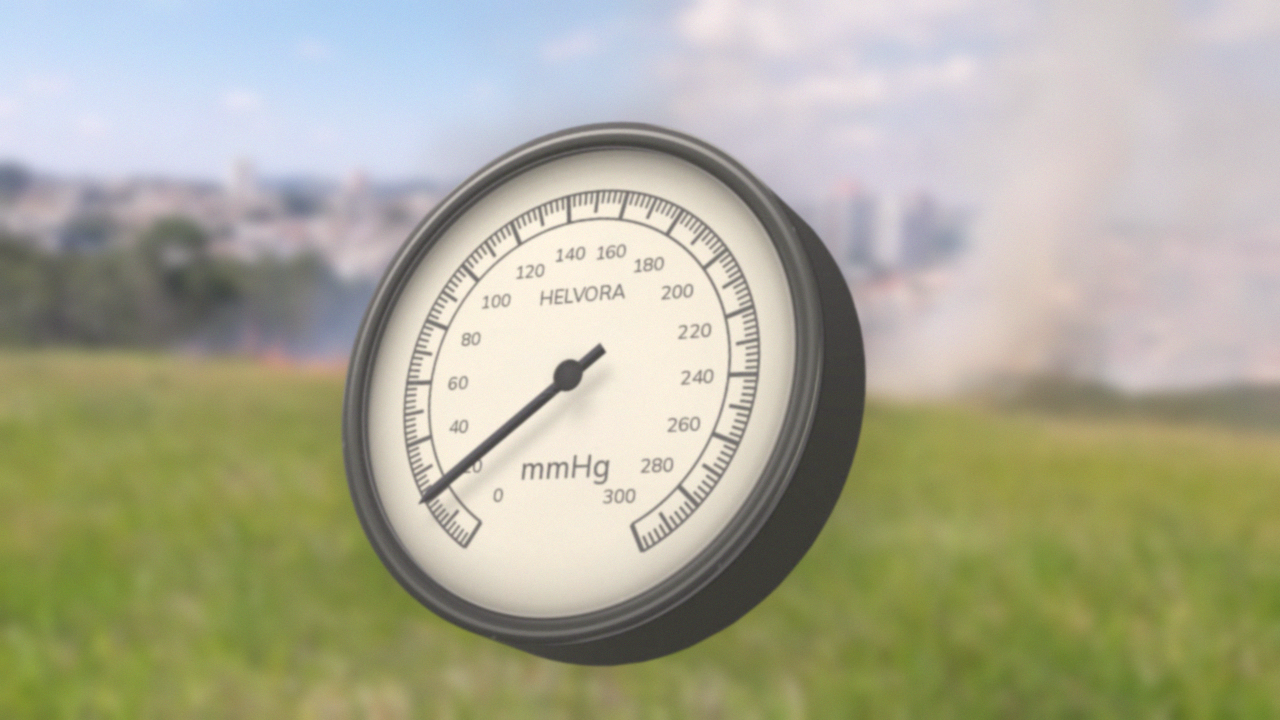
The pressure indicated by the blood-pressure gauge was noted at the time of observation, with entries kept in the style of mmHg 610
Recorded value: mmHg 20
